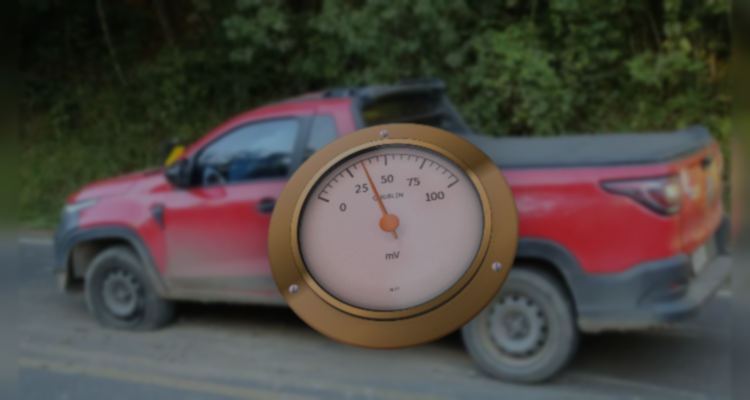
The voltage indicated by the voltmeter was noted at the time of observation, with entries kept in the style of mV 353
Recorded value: mV 35
